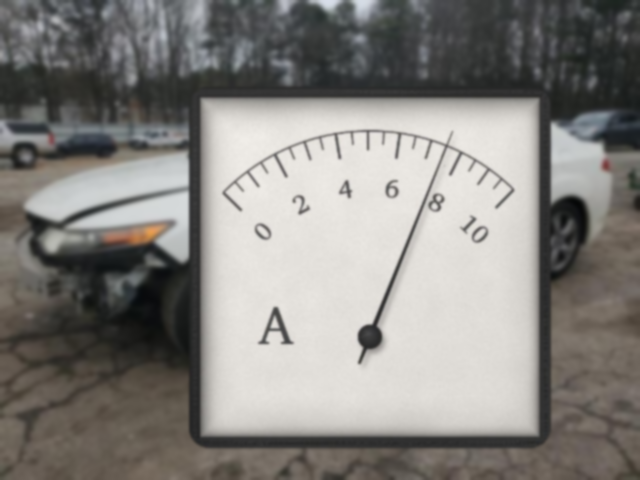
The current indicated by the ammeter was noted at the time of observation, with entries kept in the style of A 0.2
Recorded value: A 7.5
